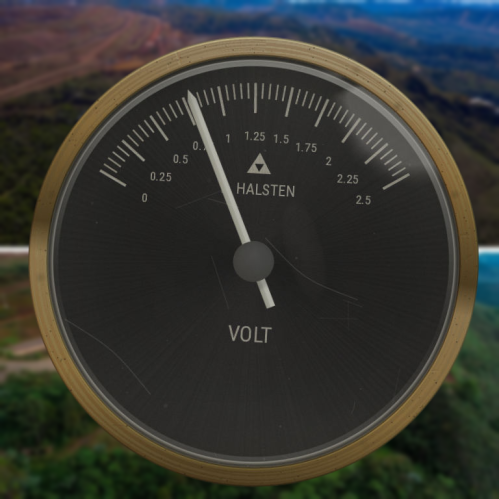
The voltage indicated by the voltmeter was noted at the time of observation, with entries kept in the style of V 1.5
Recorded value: V 0.8
